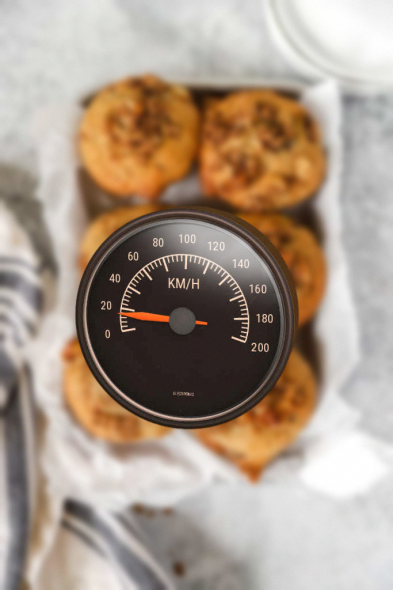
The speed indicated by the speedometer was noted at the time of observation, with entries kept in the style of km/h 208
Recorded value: km/h 16
